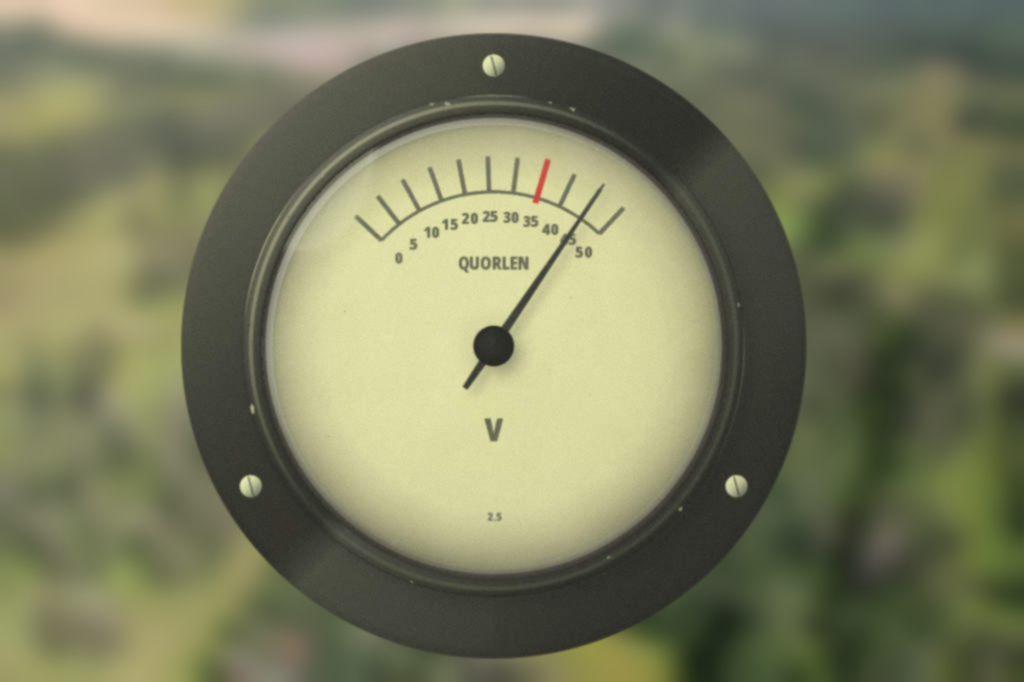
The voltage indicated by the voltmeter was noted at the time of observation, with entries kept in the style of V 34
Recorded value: V 45
